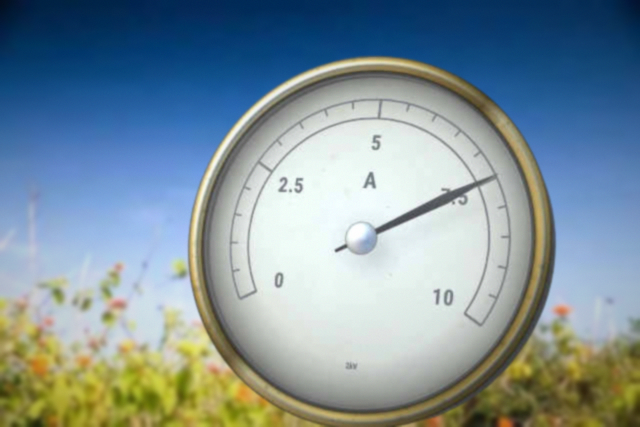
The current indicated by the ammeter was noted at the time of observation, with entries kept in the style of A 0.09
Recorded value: A 7.5
